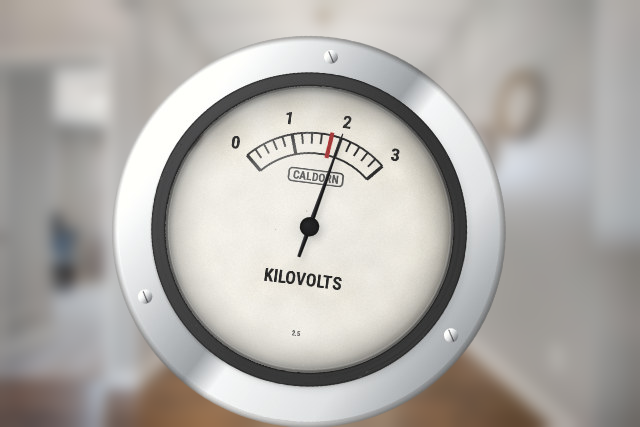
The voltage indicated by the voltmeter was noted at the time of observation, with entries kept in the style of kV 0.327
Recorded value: kV 2
